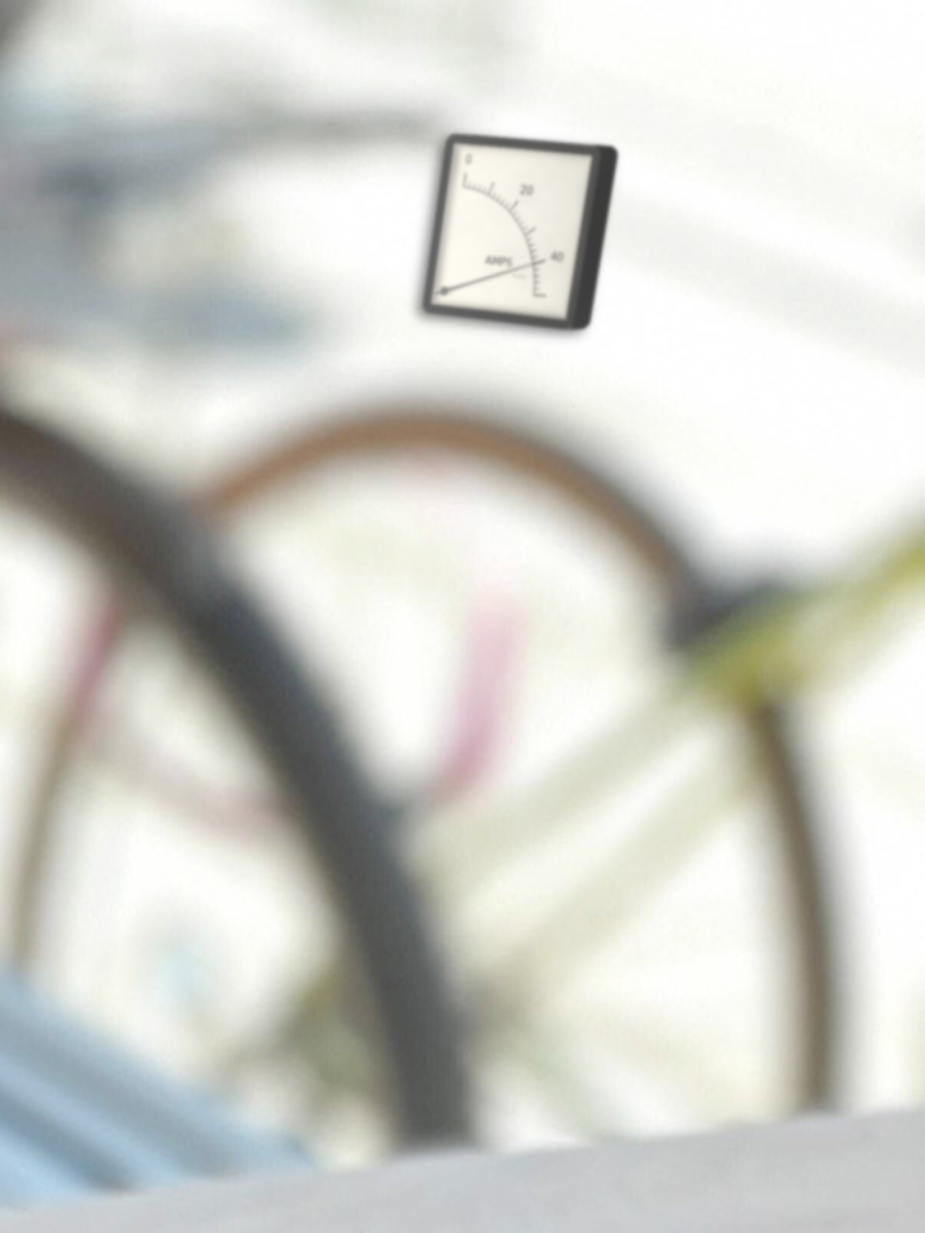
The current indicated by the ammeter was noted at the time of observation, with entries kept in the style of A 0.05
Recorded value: A 40
